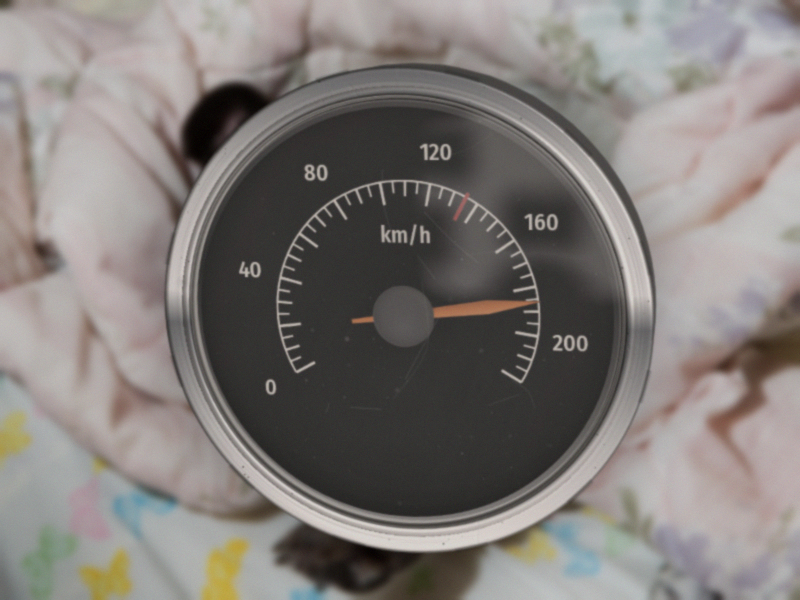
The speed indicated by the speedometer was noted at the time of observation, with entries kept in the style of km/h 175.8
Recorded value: km/h 185
